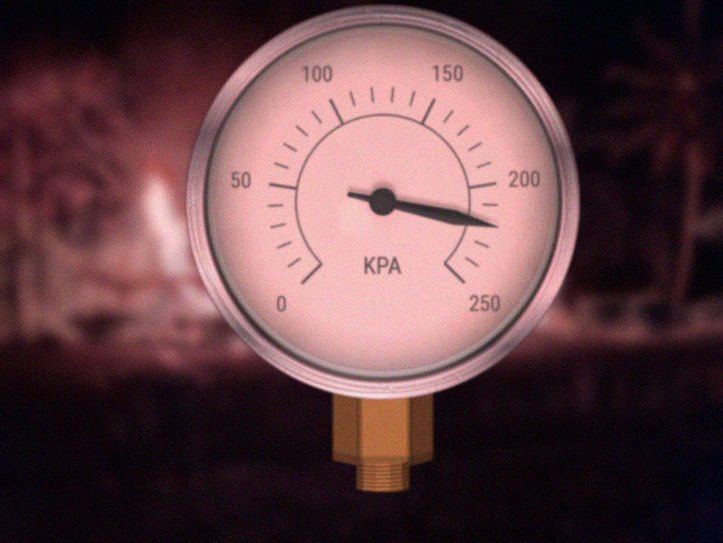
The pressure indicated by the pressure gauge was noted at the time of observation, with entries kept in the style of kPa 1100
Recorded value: kPa 220
